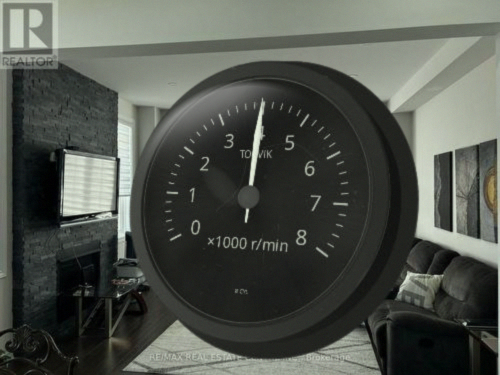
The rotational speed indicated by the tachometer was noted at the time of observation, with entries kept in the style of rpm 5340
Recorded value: rpm 4000
